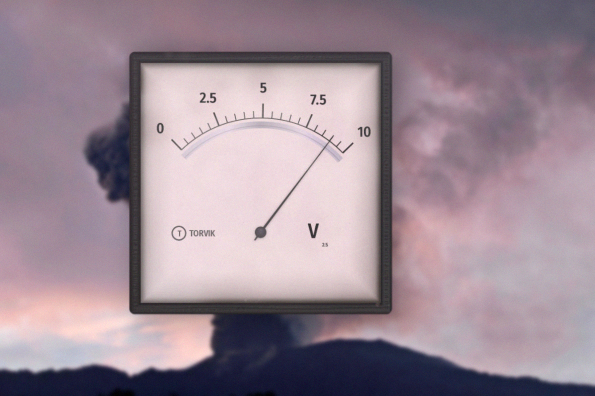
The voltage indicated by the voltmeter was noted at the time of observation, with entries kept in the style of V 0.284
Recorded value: V 9
